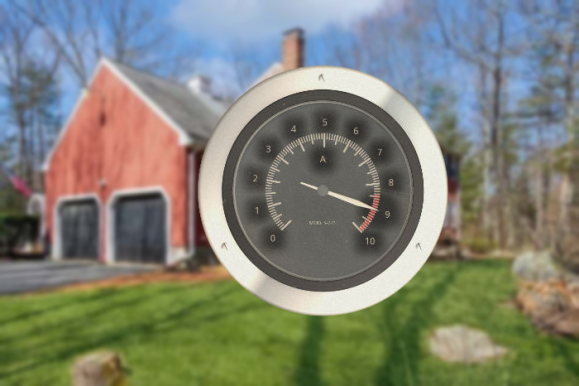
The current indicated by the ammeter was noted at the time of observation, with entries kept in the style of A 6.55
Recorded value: A 9
